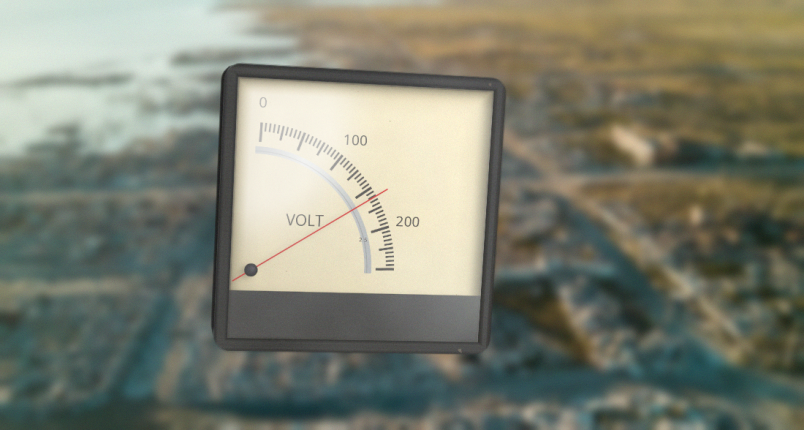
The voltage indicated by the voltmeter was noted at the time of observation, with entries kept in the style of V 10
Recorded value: V 160
